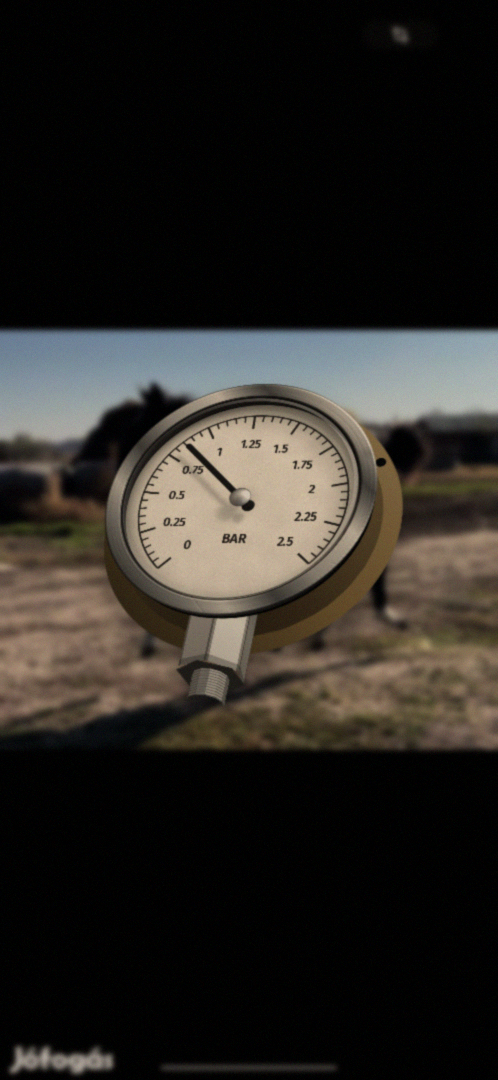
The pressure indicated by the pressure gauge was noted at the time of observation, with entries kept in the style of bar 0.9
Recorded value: bar 0.85
